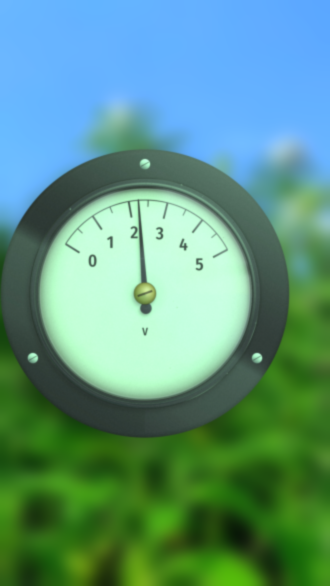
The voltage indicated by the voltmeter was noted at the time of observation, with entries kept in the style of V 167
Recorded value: V 2.25
